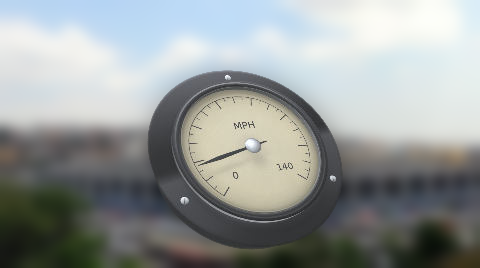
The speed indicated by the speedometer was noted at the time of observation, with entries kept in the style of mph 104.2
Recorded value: mph 17.5
